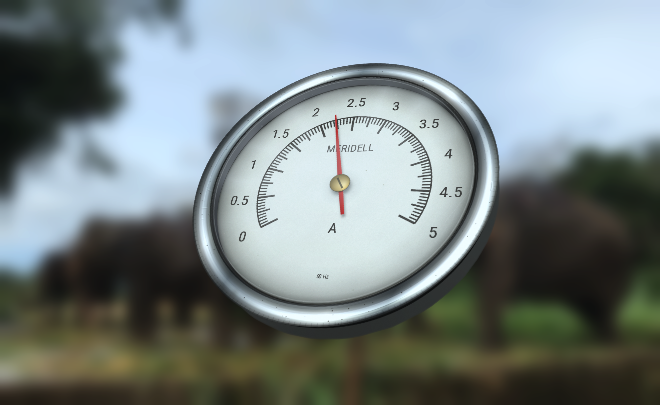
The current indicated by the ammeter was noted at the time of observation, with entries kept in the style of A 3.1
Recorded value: A 2.25
